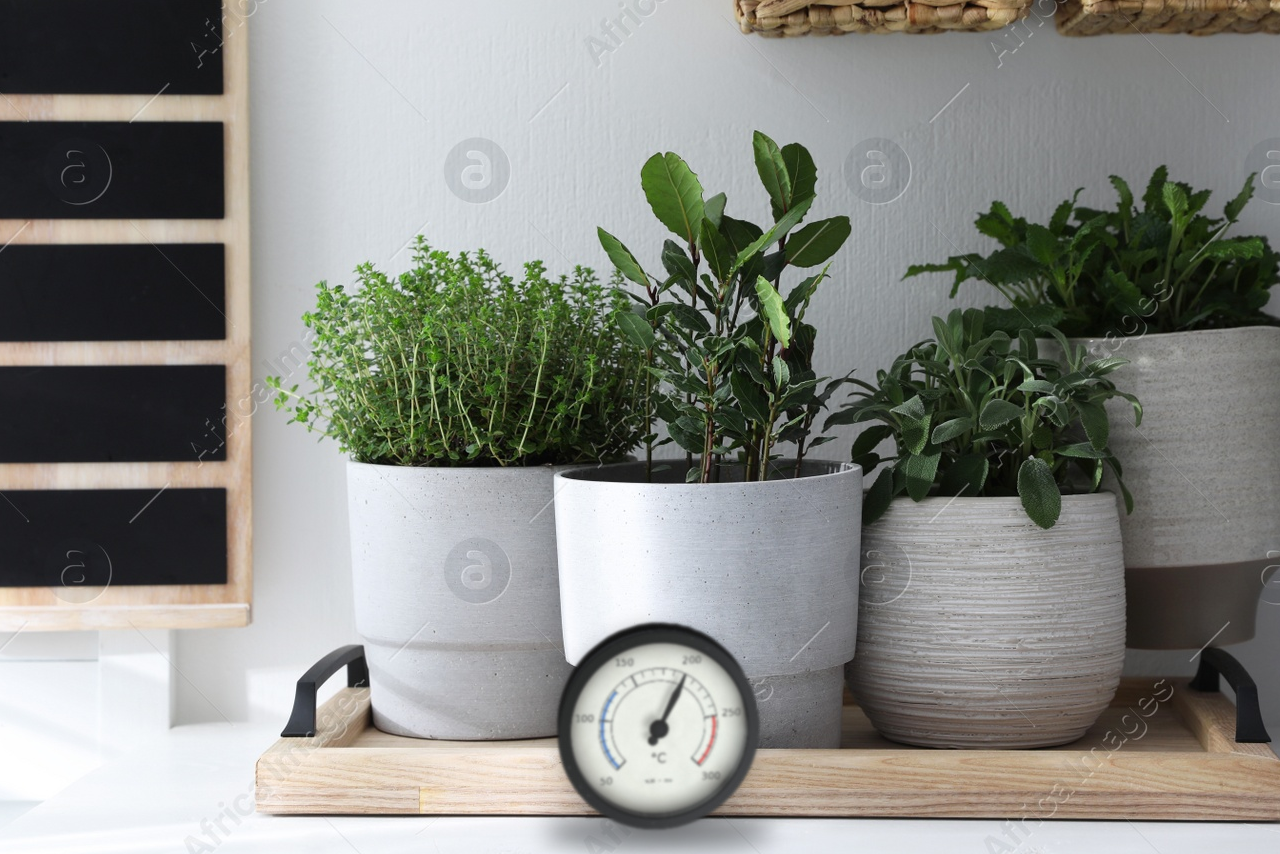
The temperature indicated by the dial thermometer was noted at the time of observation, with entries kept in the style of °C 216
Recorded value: °C 200
